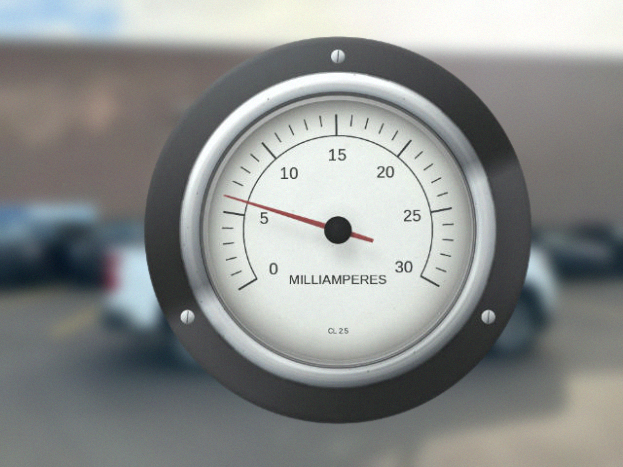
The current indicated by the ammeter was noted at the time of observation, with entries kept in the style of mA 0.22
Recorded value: mA 6
